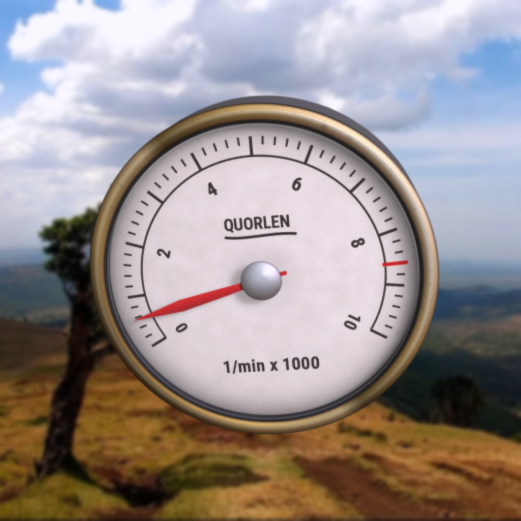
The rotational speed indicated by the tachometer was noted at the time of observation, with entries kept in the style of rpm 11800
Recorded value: rpm 600
